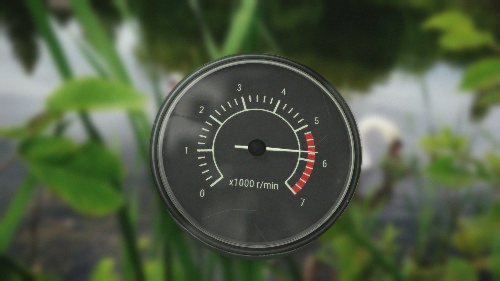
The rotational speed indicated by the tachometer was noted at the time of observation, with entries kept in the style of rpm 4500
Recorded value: rpm 5800
